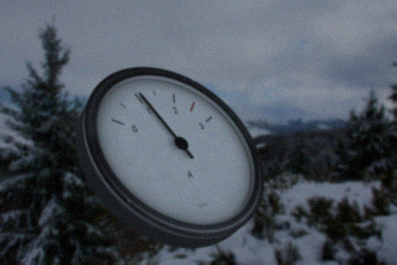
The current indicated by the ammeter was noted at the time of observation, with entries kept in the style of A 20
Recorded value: A 1
